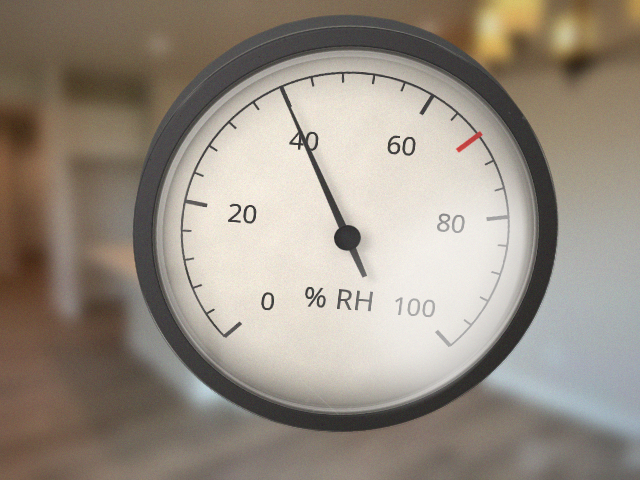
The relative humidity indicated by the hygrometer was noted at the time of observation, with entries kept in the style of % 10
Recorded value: % 40
